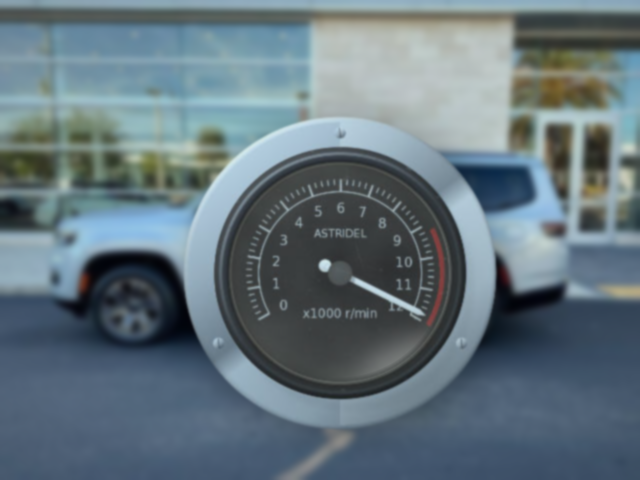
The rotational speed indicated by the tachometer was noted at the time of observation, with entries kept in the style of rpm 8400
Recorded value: rpm 11800
